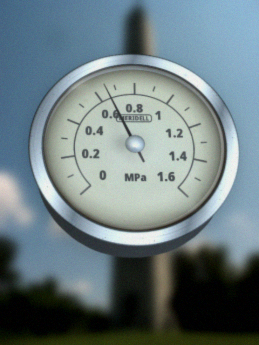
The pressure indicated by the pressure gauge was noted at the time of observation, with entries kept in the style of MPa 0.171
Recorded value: MPa 0.65
